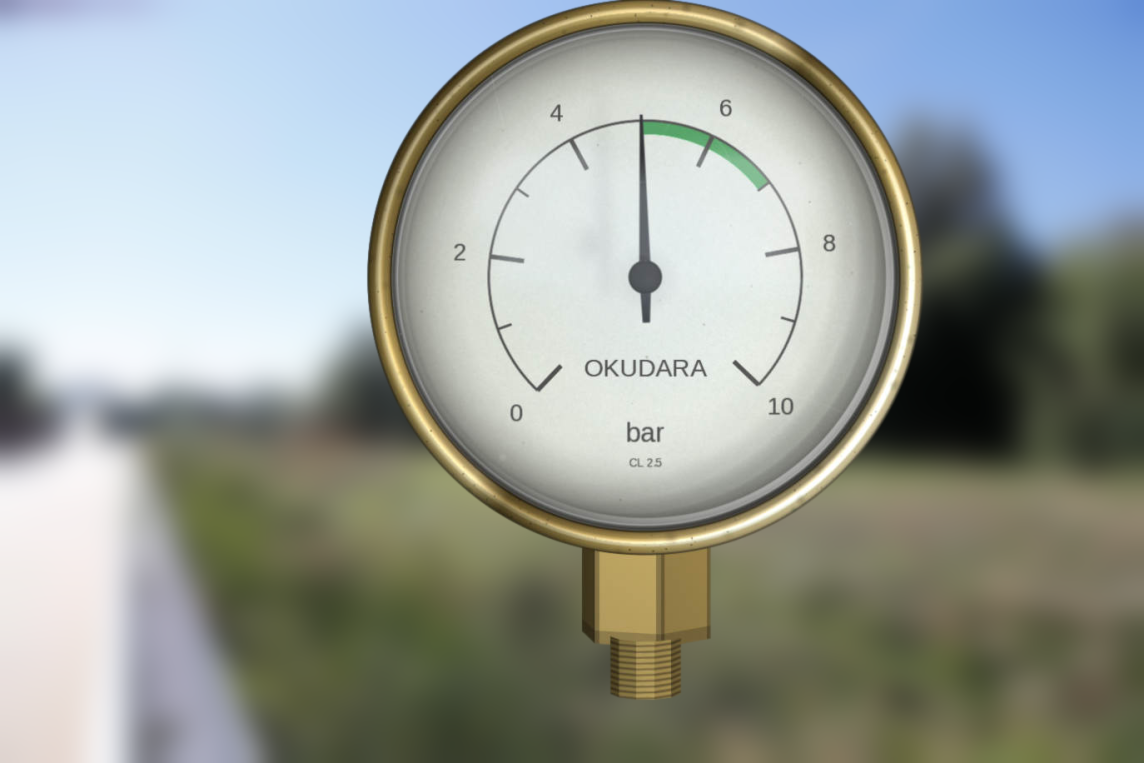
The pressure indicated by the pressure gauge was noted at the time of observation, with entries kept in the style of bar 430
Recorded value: bar 5
